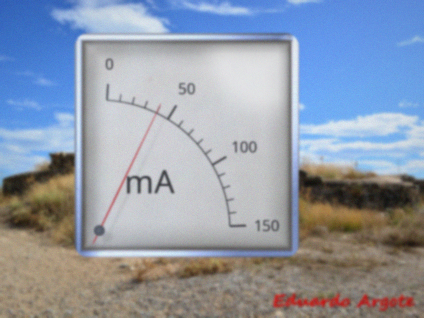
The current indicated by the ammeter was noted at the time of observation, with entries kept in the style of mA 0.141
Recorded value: mA 40
